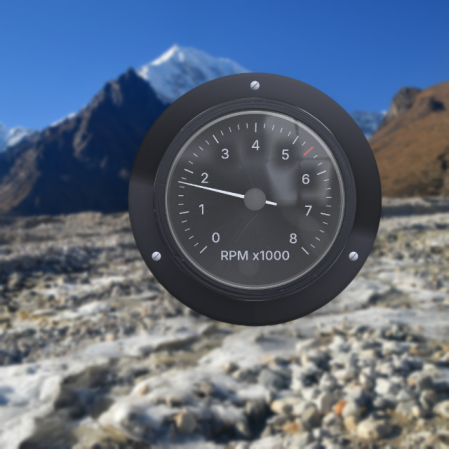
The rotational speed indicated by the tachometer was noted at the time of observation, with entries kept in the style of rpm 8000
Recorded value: rpm 1700
